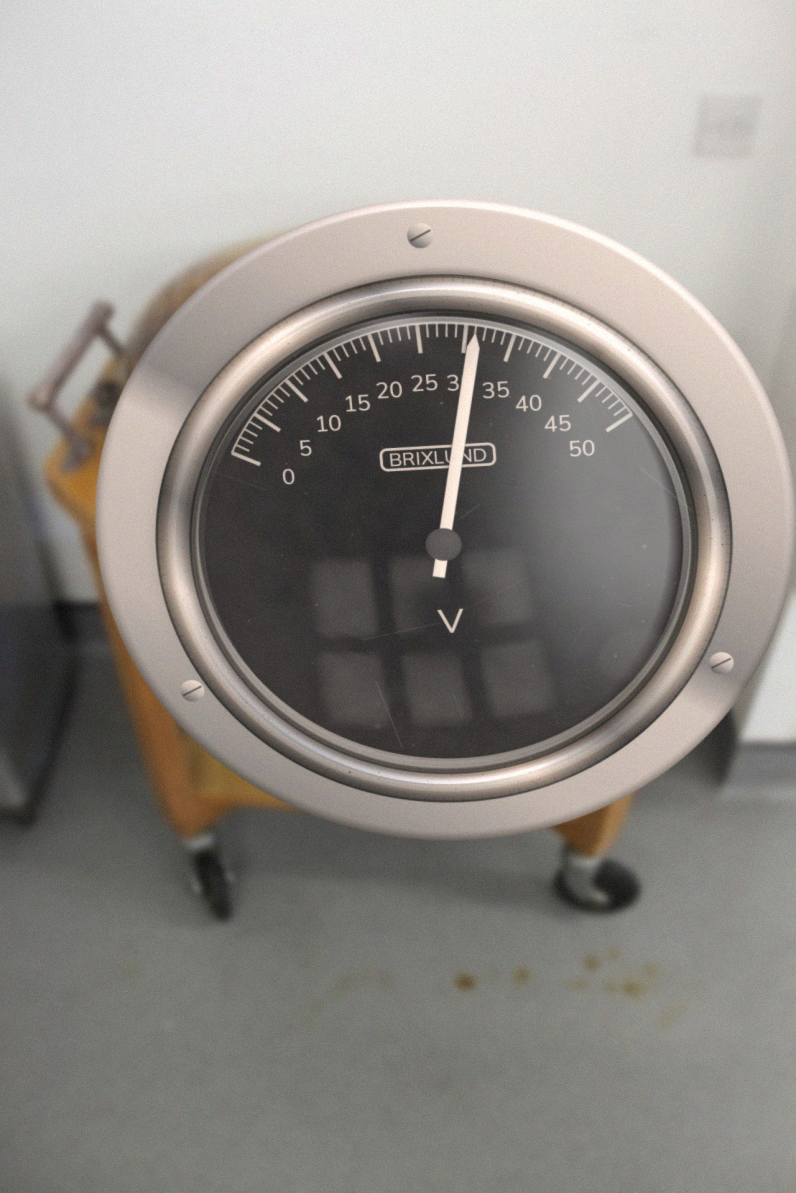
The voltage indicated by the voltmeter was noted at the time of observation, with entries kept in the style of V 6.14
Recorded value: V 31
